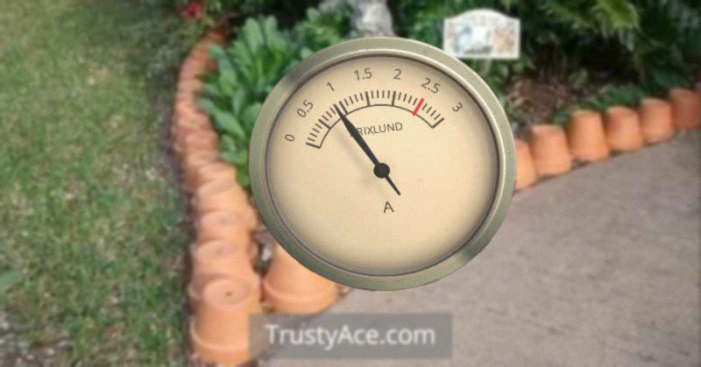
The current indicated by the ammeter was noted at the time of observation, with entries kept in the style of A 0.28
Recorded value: A 0.9
